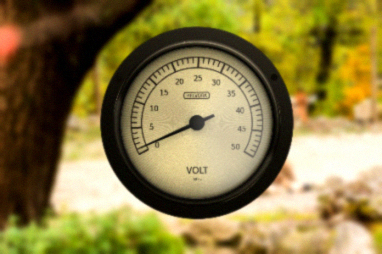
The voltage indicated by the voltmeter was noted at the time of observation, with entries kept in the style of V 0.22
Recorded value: V 1
